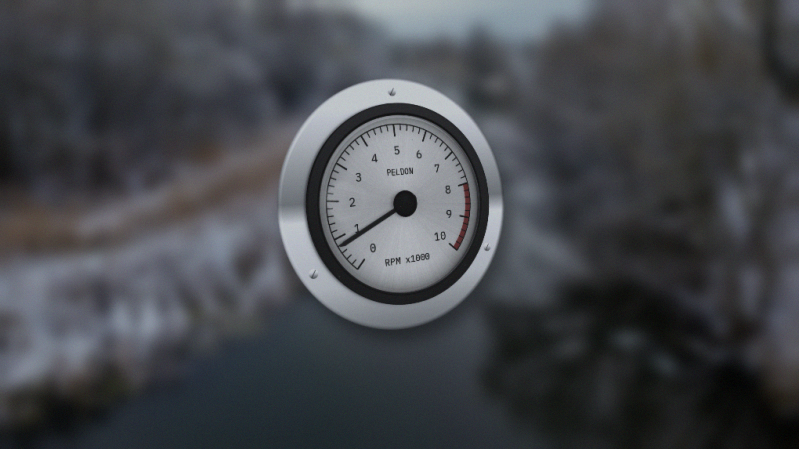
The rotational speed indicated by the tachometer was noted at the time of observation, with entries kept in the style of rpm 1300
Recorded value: rpm 800
